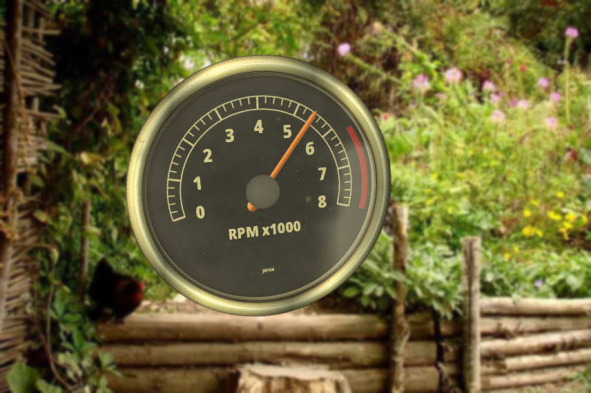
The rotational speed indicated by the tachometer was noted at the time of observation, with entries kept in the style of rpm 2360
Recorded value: rpm 5400
